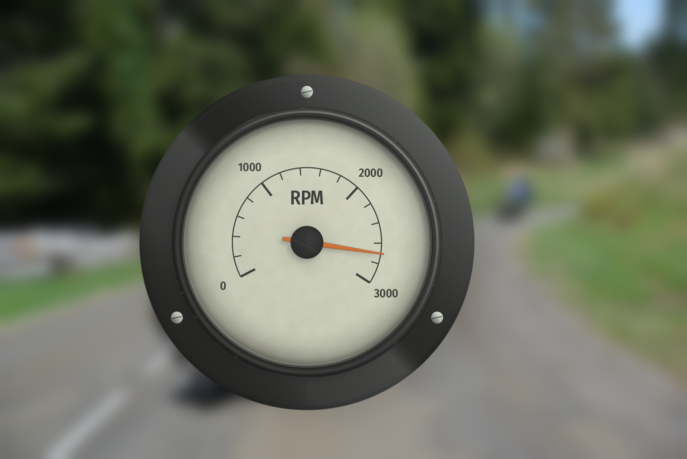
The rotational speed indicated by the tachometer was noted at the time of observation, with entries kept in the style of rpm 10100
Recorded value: rpm 2700
